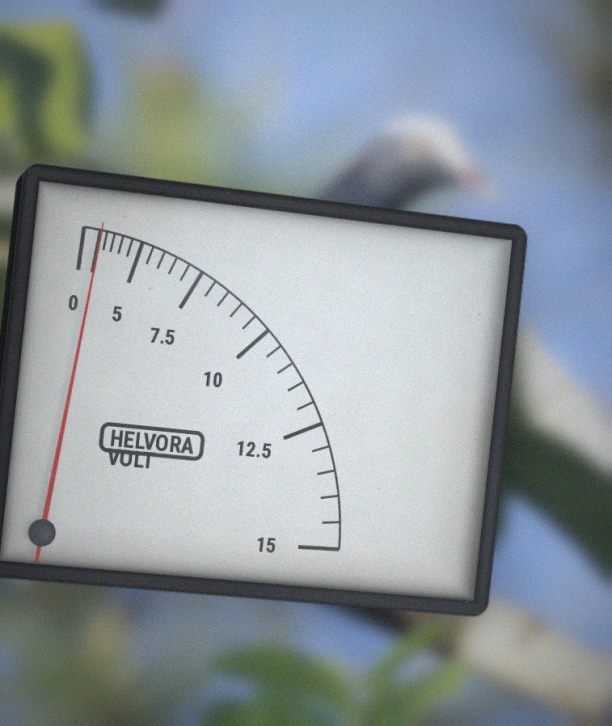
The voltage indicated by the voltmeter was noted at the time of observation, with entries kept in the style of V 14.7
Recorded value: V 2.5
